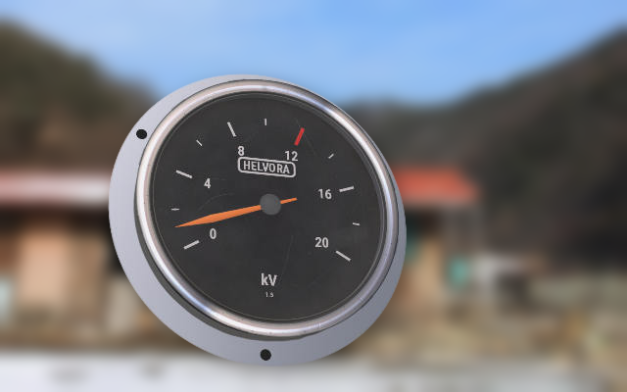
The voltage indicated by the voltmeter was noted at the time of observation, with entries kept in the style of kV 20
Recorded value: kV 1
